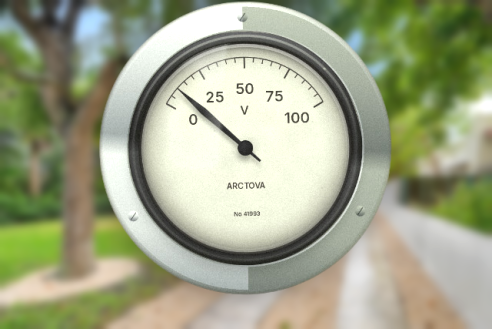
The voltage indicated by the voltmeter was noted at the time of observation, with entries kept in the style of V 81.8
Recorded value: V 10
